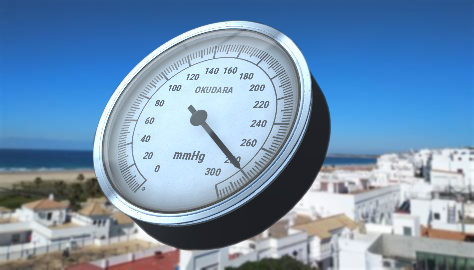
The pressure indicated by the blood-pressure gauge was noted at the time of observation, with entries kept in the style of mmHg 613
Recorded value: mmHg 280
